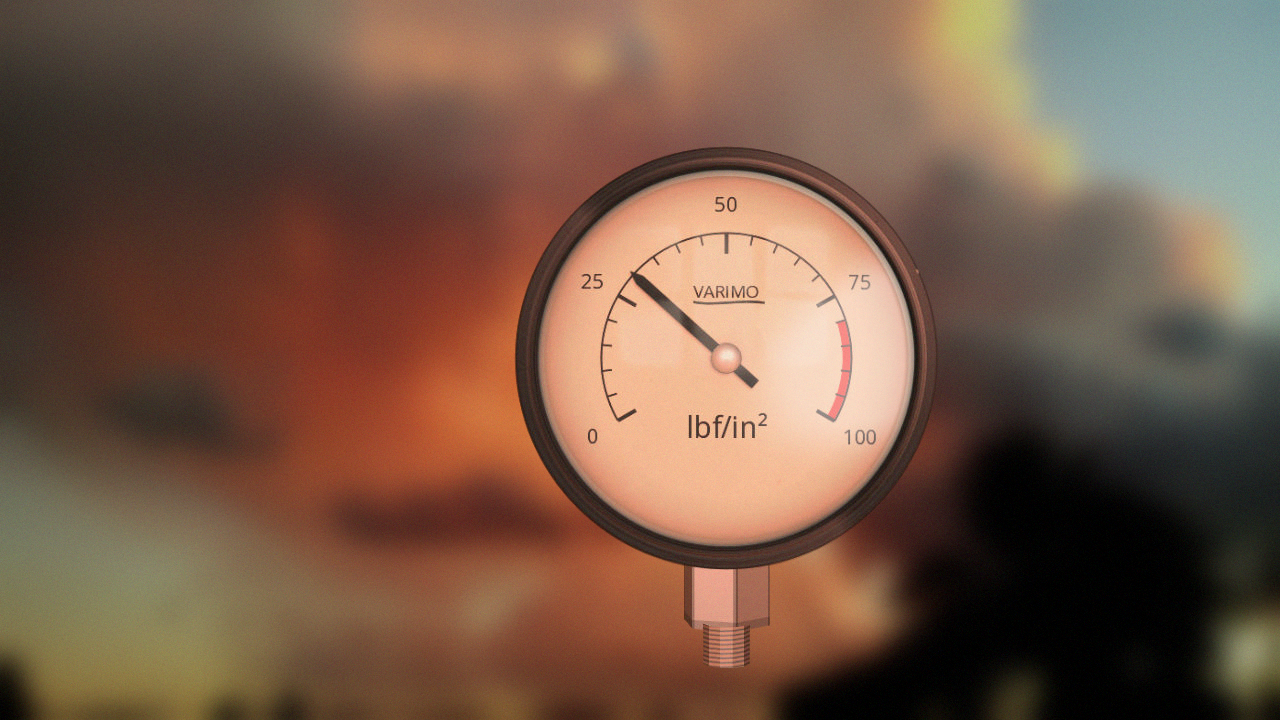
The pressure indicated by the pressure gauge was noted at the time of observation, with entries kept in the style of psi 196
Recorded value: psi 30
